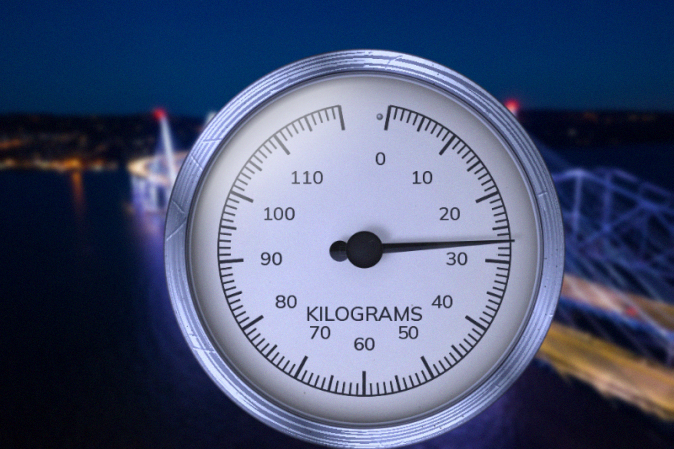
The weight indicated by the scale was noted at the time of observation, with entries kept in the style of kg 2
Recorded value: kg 27
